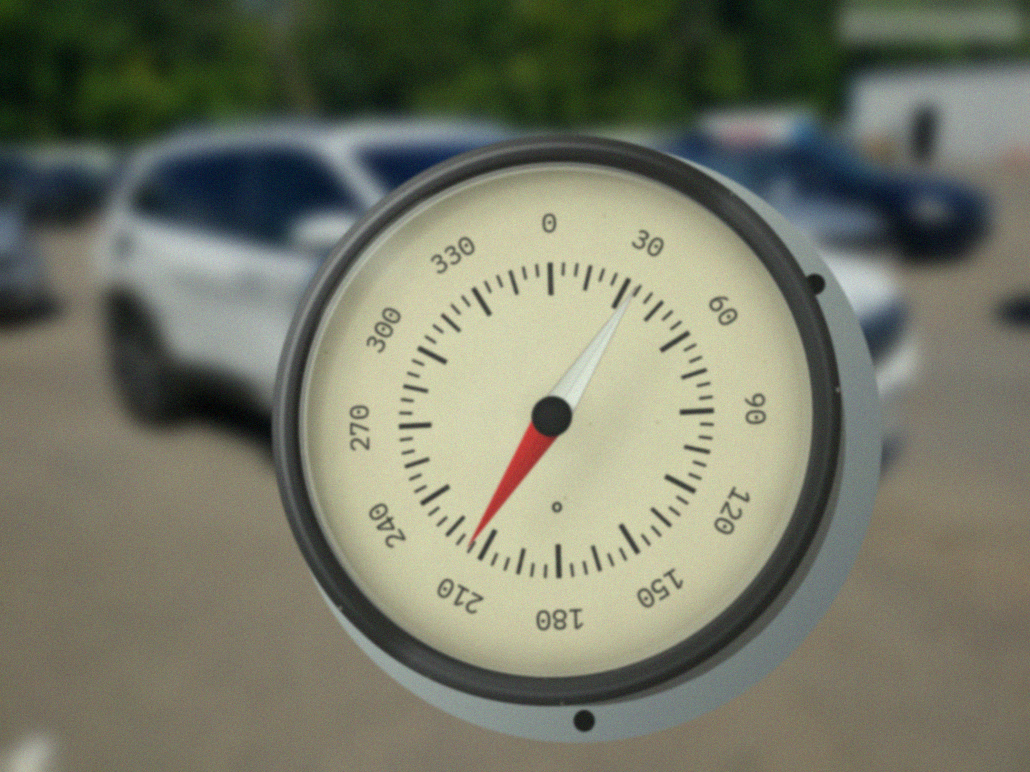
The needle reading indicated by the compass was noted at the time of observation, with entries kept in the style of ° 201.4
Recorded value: ° 215
